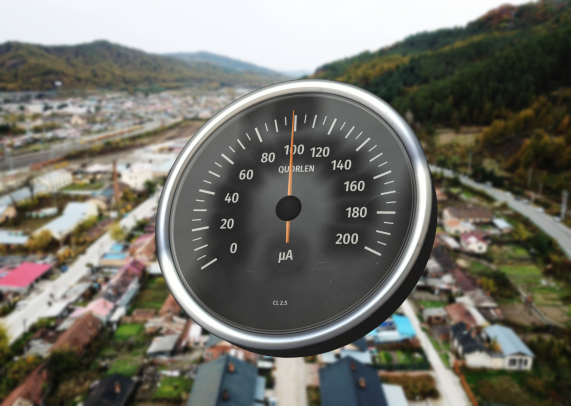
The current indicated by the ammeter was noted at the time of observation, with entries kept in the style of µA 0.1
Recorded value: µA 100
